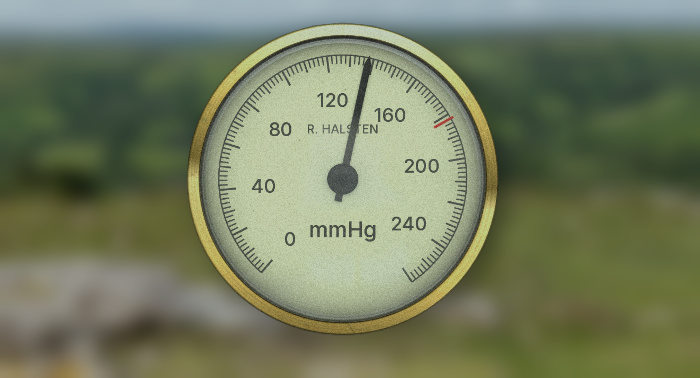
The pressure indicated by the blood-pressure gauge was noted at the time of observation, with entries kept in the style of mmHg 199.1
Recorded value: mmHg 138
